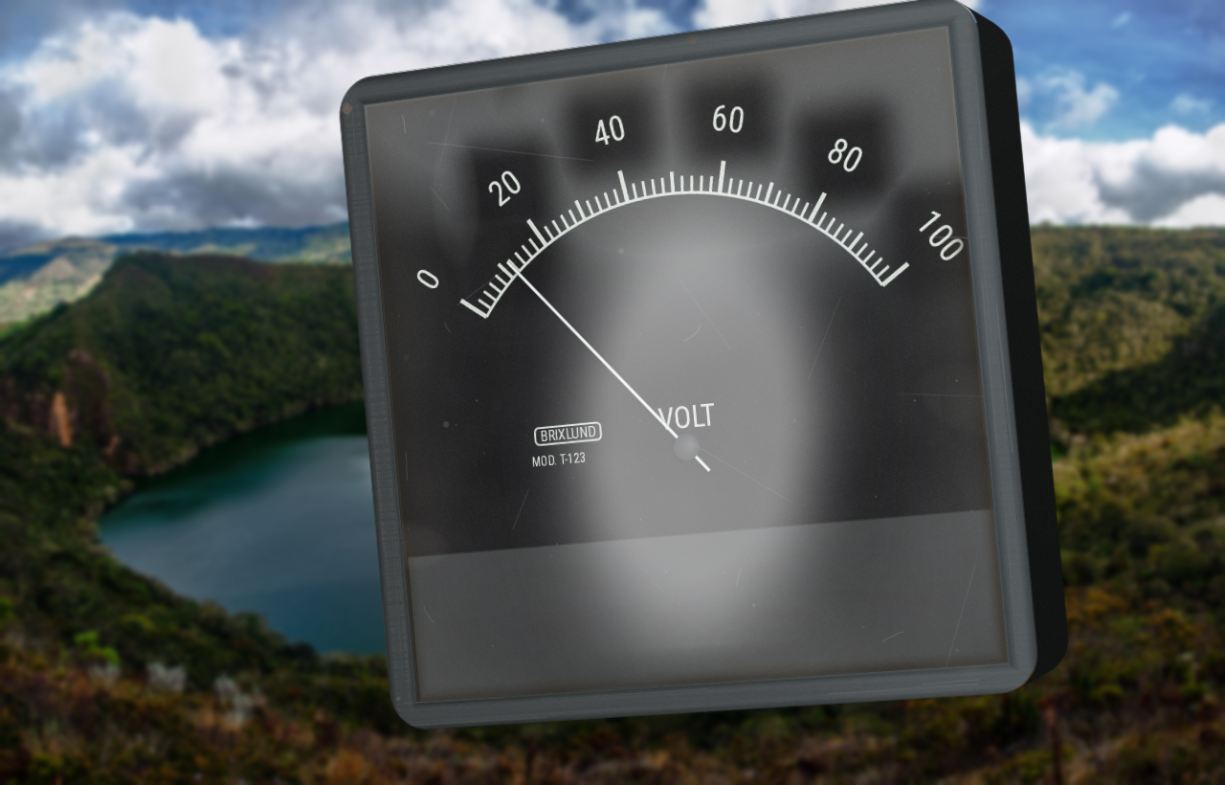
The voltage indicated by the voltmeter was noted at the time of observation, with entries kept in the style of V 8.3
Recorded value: V 12
